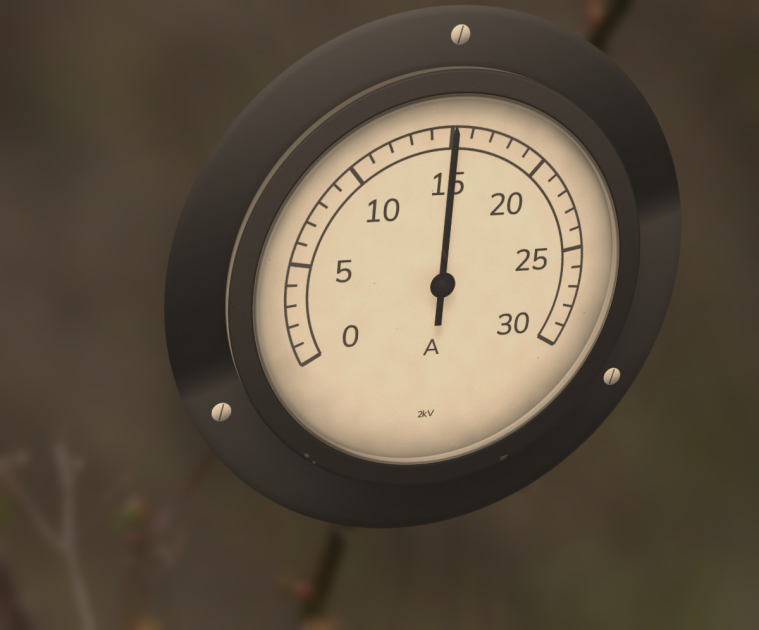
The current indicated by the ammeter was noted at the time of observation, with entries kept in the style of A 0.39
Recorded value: A 15
